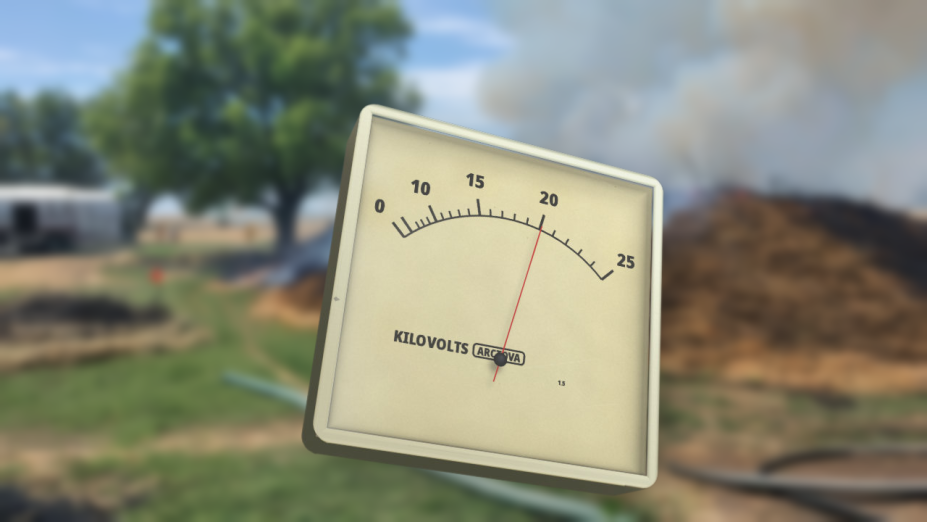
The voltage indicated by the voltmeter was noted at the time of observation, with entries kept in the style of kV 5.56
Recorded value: kV 20
